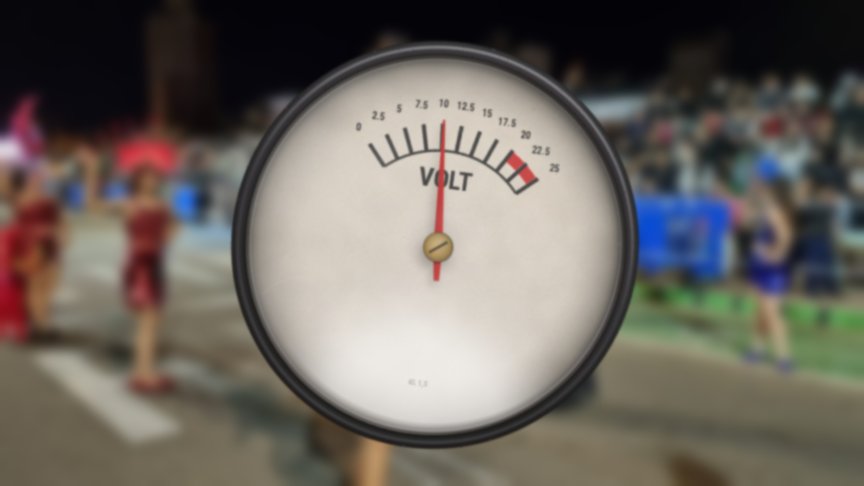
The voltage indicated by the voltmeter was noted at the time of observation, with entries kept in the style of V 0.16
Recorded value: V 10
